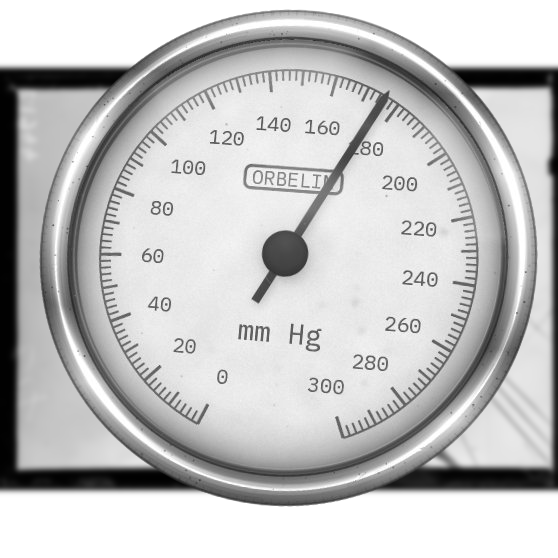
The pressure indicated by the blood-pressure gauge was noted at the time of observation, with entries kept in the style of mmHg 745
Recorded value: mmHg 176
